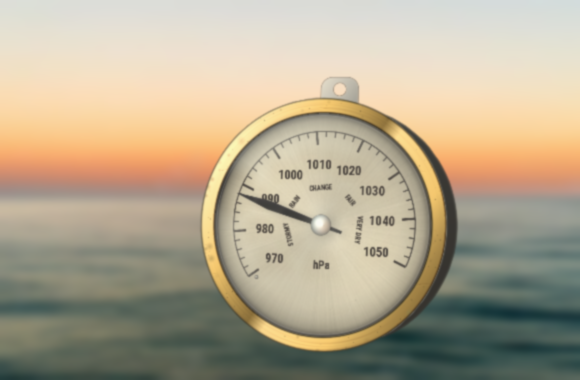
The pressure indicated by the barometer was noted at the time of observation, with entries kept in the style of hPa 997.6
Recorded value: hPa 988
